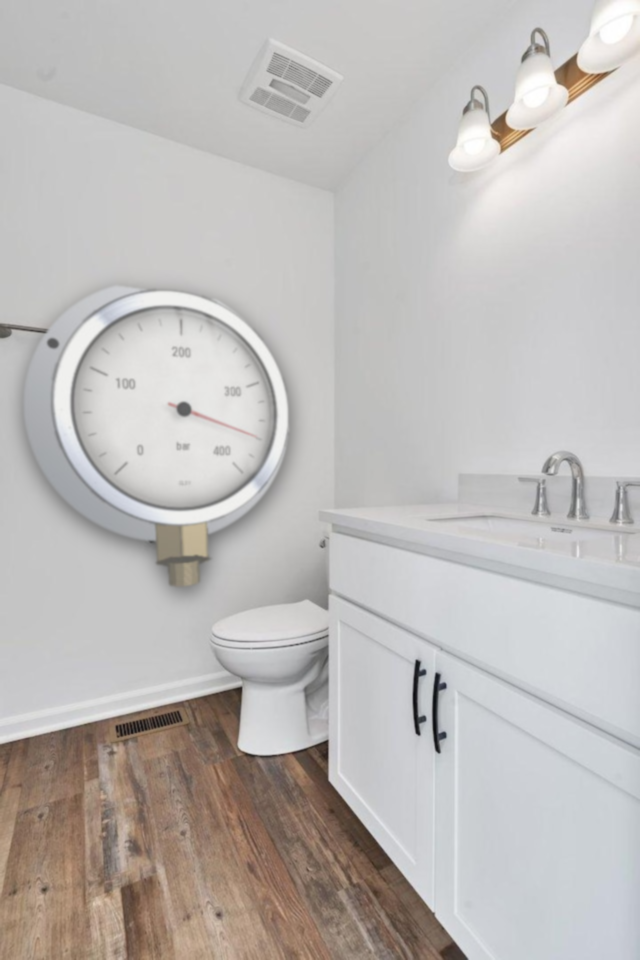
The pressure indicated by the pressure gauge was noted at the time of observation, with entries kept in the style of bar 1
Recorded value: bar 360
